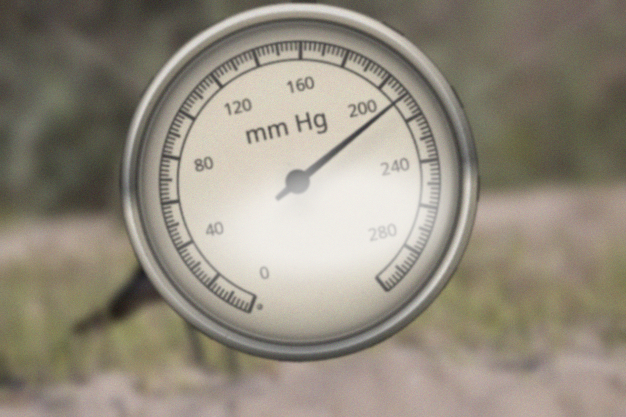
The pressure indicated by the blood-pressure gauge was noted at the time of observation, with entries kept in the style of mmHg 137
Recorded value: mmHg 210
